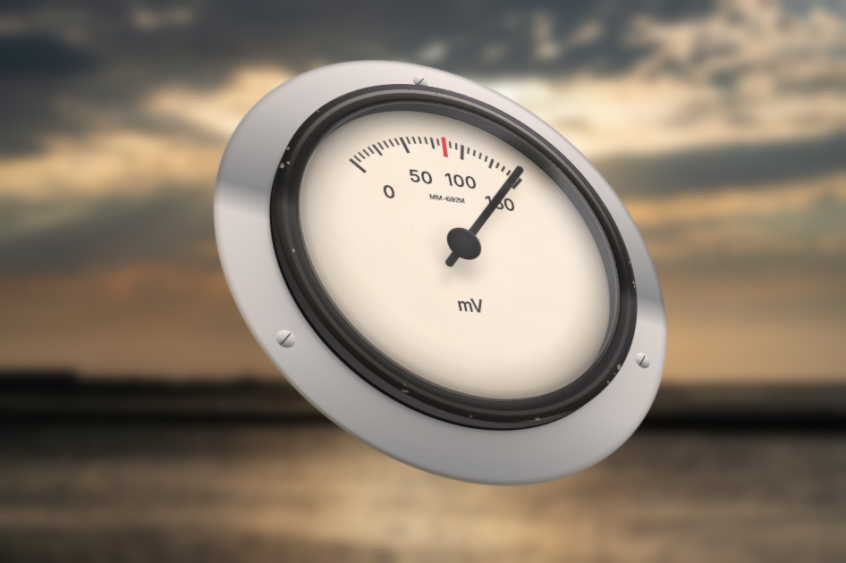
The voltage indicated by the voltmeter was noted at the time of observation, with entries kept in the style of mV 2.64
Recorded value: mV 145
